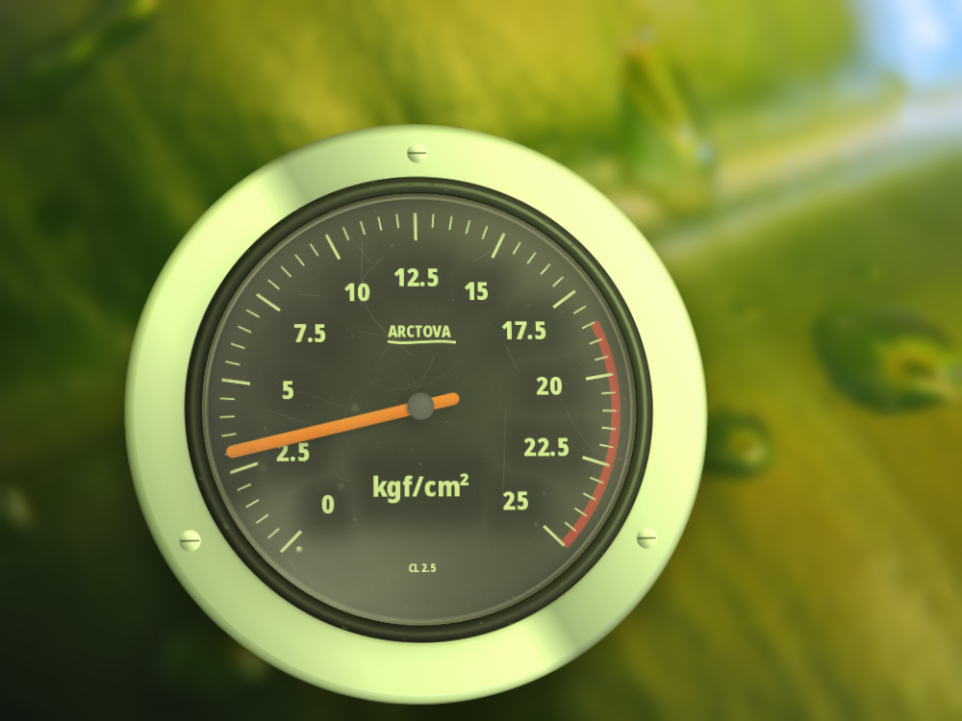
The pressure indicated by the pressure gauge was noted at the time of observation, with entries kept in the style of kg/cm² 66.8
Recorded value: kg/cm² 3
